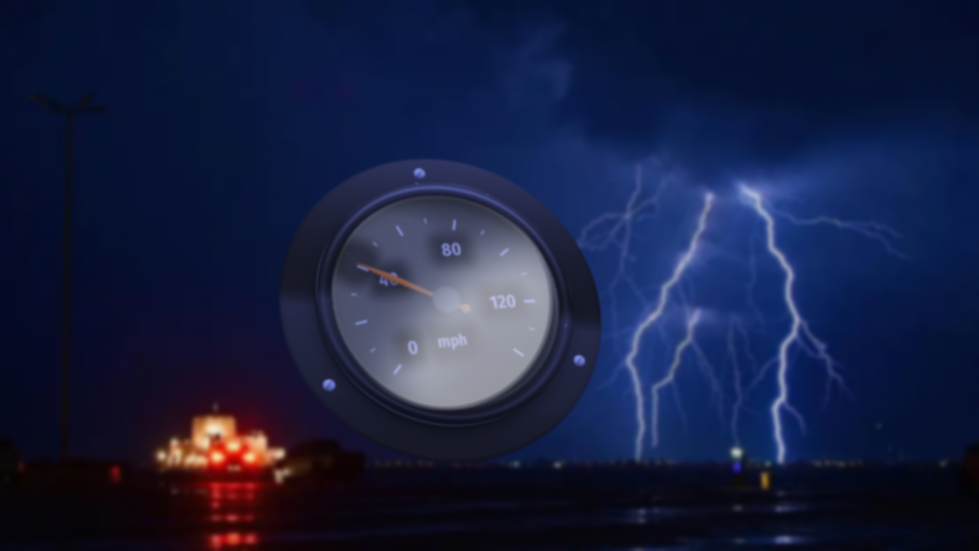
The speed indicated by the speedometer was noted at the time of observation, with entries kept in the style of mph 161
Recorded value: mph 40
